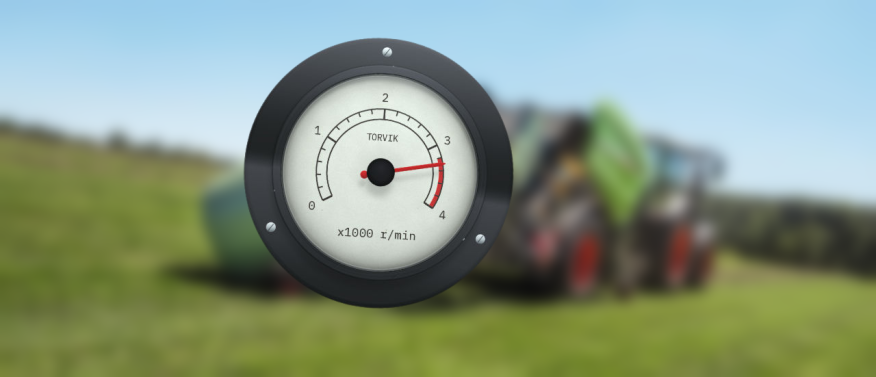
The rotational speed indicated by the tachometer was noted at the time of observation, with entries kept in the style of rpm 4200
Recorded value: rpm 3300
